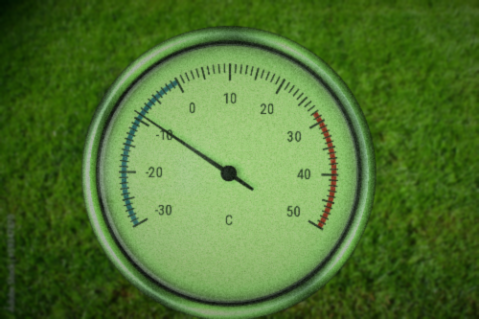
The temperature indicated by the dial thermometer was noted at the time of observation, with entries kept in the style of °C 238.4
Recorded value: °C -9
